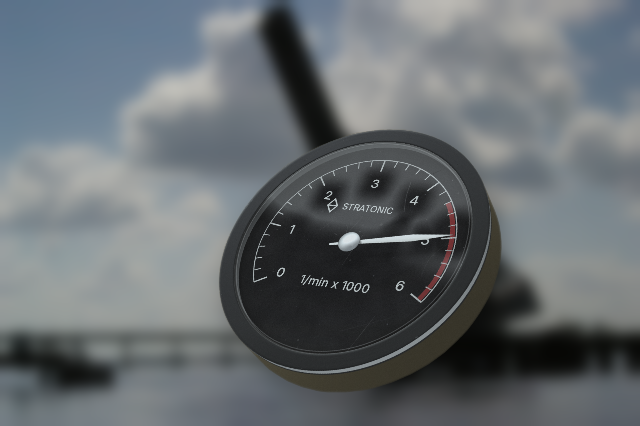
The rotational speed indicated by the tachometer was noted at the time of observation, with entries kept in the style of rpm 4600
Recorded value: rpm 5000
